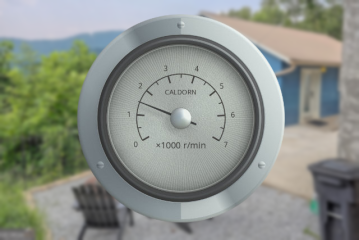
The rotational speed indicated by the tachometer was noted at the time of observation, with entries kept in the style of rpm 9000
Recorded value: rpm 1500
